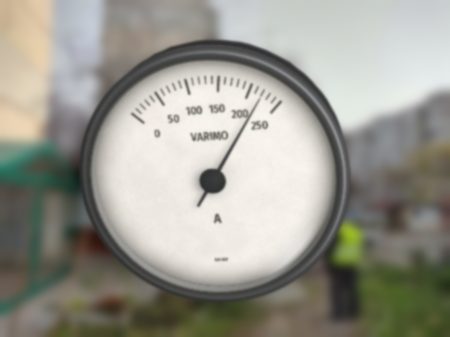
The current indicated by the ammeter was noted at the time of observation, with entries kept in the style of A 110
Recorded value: A 220
